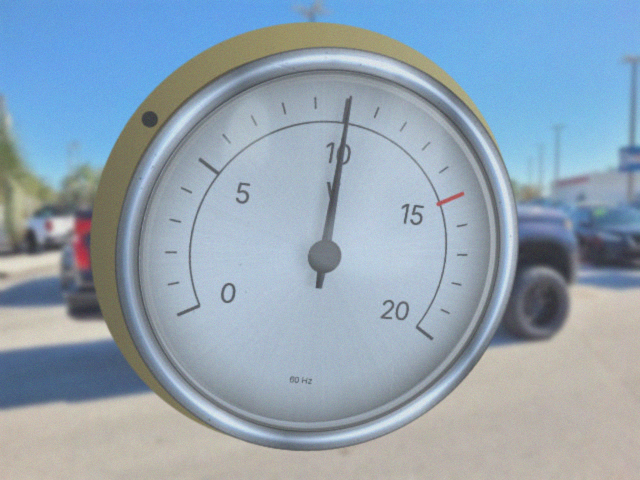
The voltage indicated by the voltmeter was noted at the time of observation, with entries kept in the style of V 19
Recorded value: V 10
